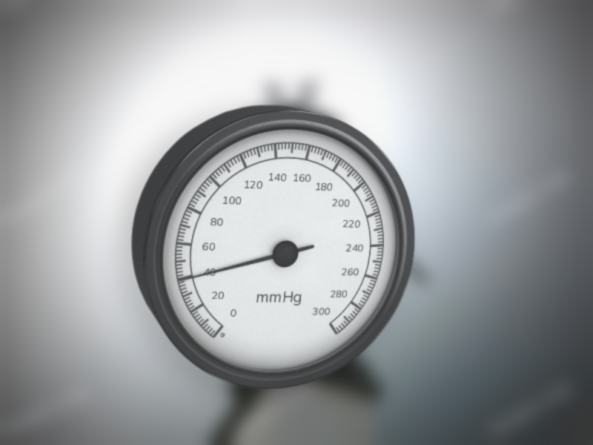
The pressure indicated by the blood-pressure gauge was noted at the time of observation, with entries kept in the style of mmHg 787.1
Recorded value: mmHg 40
